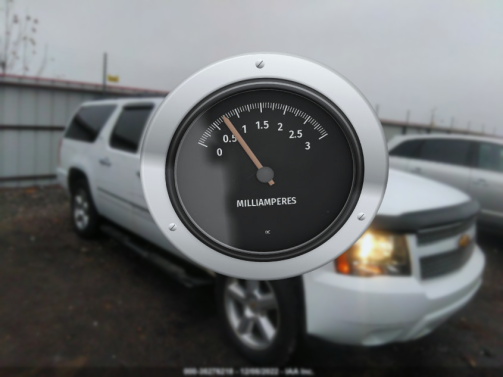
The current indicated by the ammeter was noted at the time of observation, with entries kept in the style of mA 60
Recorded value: mA 0.75
